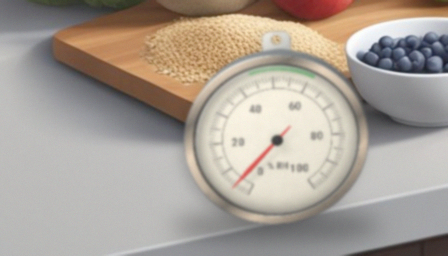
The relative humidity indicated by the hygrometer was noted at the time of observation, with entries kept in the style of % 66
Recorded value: % 5
